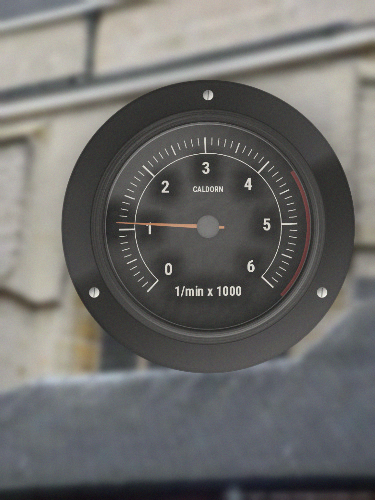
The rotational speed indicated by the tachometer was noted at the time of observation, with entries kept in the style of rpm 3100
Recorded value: rpm 1100
